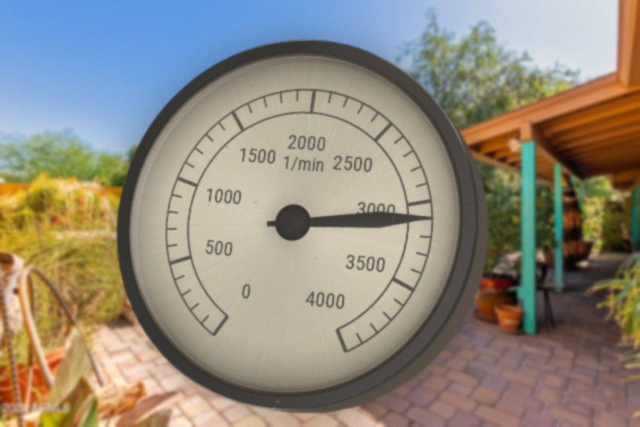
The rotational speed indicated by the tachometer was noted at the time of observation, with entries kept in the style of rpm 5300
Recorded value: rpm 3100
